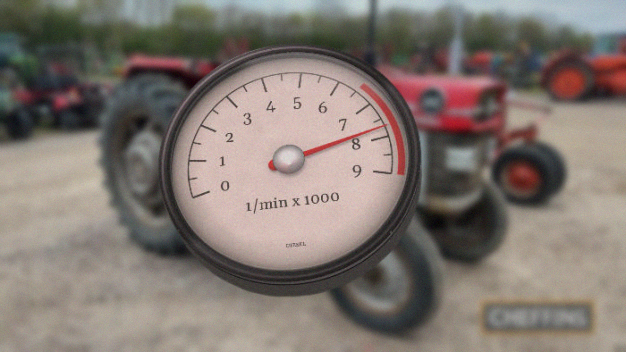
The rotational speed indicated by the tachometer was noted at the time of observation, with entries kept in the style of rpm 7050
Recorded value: rpm 7750
